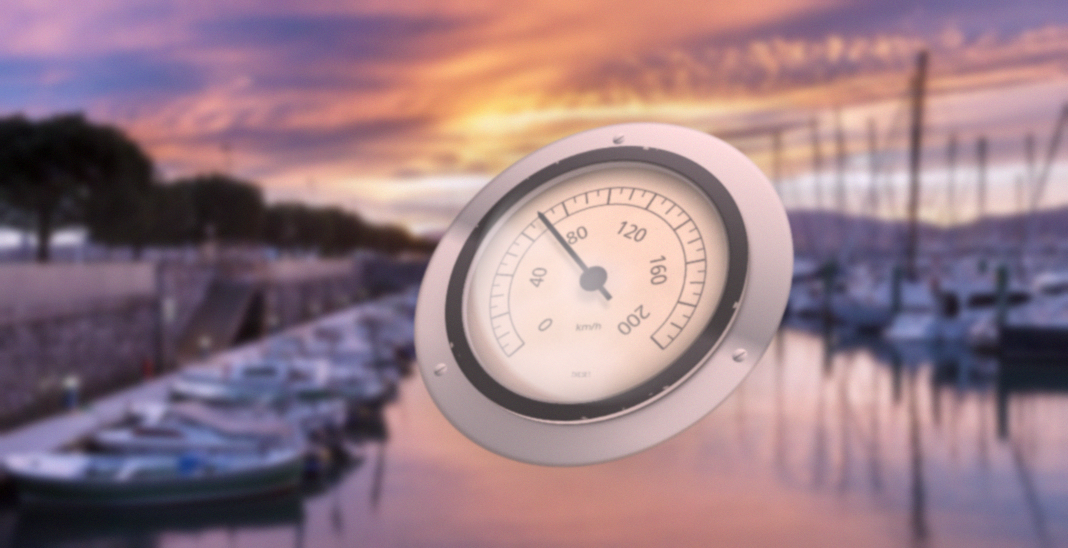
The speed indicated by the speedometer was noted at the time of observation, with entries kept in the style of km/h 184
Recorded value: km/h 70
